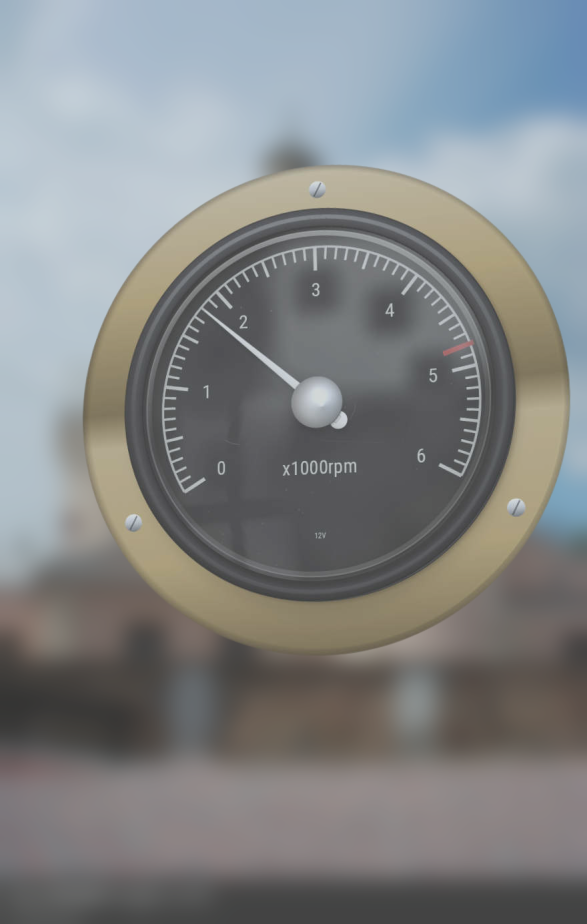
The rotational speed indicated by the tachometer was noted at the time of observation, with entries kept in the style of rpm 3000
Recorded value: rpm 1800
